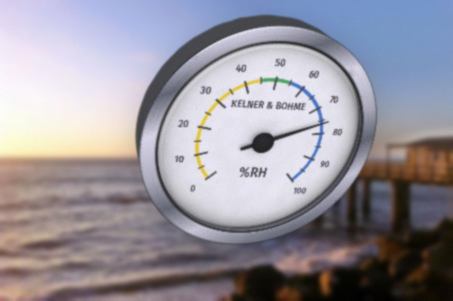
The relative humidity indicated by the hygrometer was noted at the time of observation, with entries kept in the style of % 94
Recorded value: % 75
